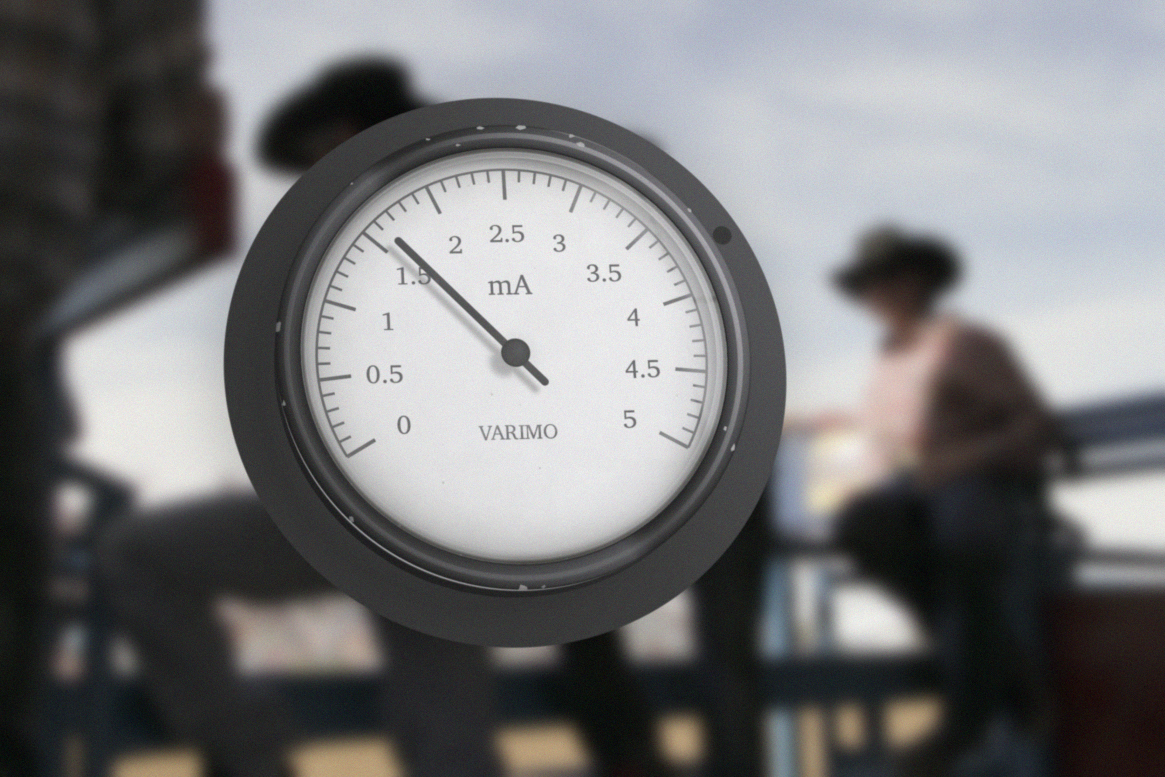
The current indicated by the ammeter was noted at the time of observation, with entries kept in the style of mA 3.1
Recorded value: mA 1.6
